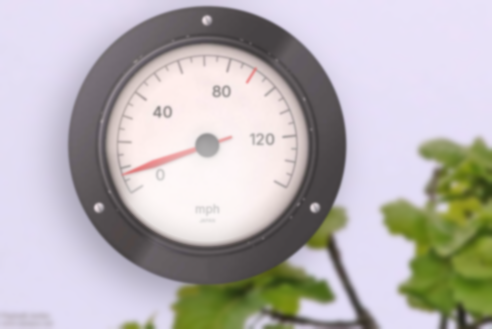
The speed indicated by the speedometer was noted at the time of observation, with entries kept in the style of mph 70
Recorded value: mph 7.5
